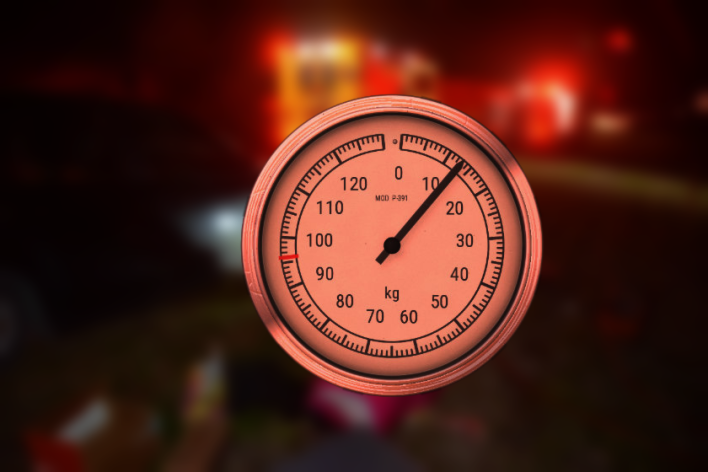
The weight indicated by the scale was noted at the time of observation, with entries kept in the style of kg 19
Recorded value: kg 13
